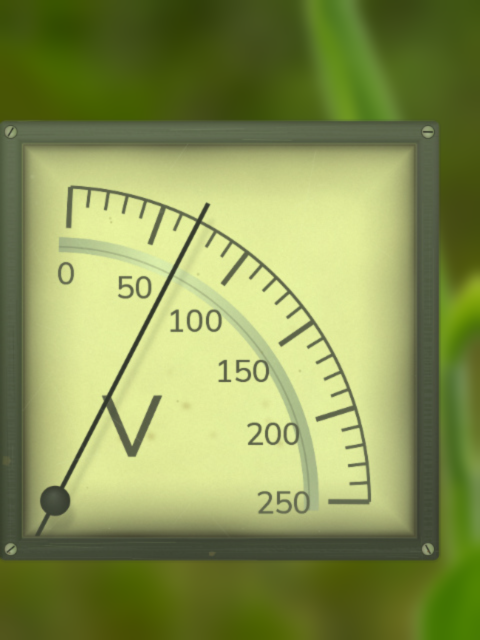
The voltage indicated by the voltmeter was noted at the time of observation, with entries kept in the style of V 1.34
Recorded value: V 70
